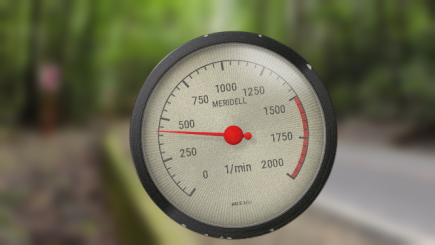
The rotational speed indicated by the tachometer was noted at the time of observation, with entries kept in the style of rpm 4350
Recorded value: rpm 425
